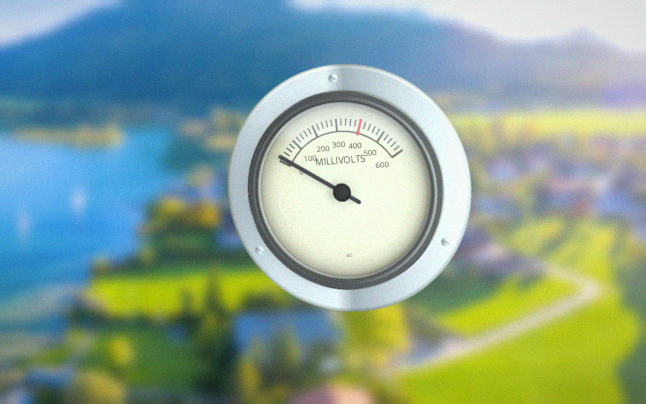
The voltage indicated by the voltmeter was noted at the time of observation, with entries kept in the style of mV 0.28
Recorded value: mV 20
